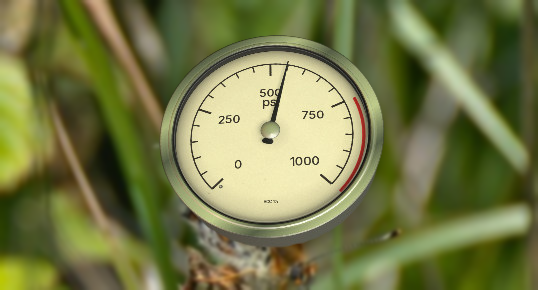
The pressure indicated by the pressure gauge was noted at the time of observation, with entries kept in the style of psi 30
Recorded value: psi 550
